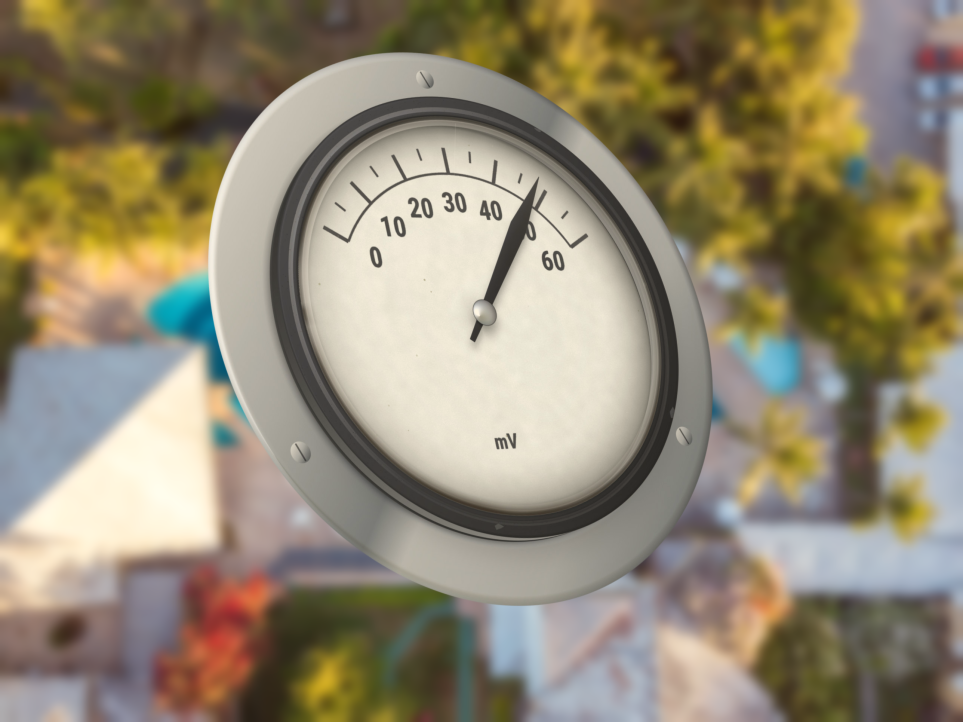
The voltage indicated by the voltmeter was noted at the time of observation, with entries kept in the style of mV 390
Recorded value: mV 47.5
